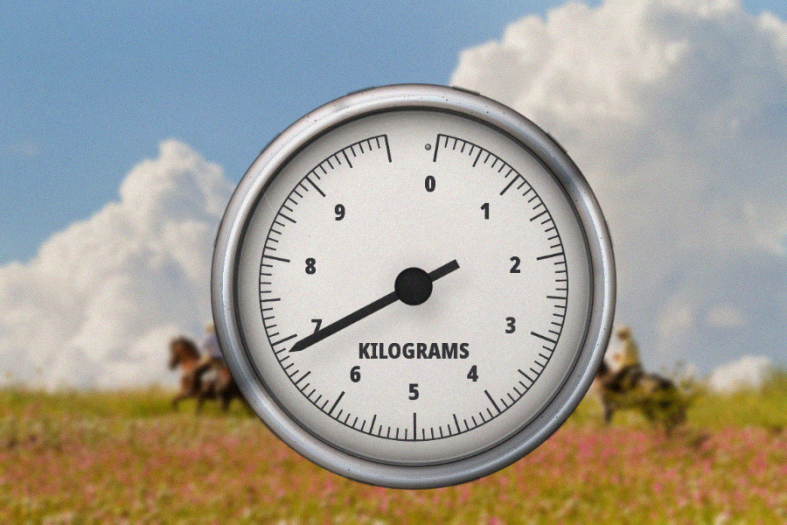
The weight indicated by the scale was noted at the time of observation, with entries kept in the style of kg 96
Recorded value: kg 6.85
